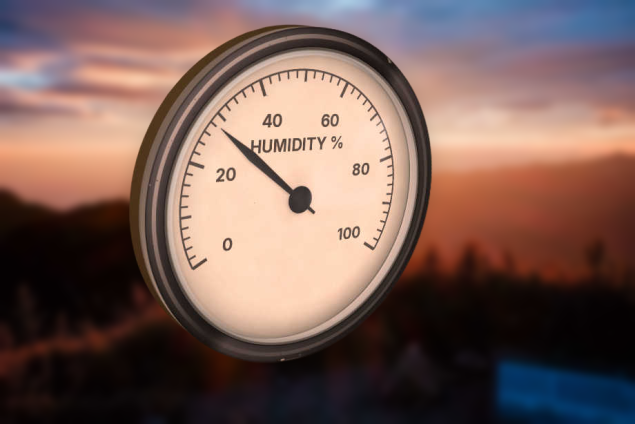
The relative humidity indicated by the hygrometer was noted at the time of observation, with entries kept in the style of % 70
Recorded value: % 28
